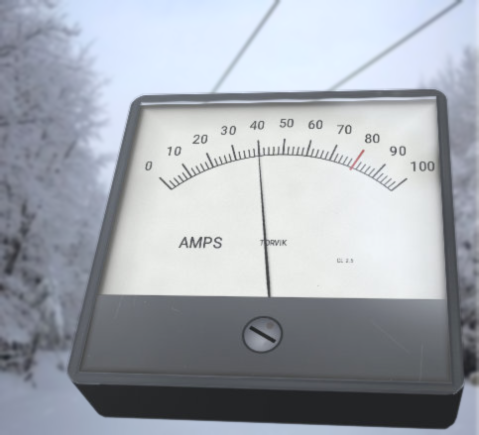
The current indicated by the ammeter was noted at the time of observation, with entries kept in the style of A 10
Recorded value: A 40
